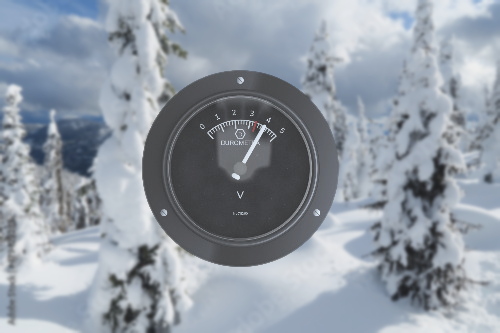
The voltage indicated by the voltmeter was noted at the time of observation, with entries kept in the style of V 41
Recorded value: V 4
